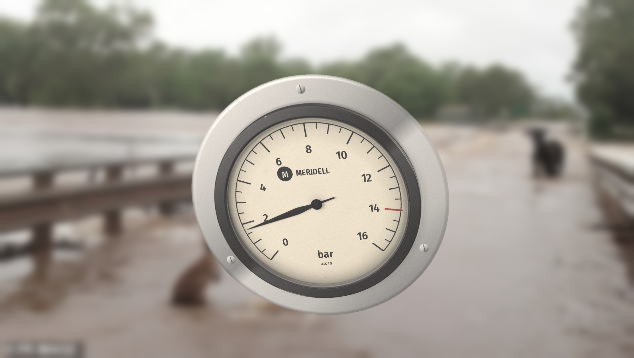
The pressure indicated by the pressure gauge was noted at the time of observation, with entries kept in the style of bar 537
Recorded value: bar 1.75
